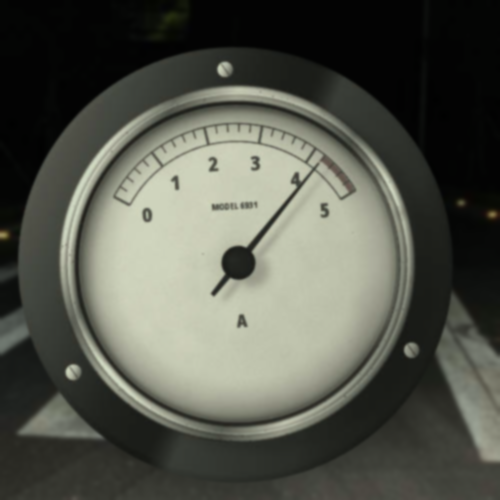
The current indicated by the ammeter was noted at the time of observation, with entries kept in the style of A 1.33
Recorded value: A 4.2
